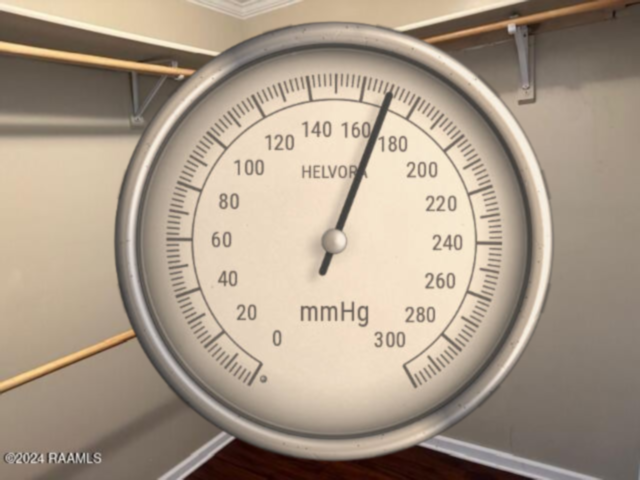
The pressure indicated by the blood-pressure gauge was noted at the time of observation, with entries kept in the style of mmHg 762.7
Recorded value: mmHg 170
